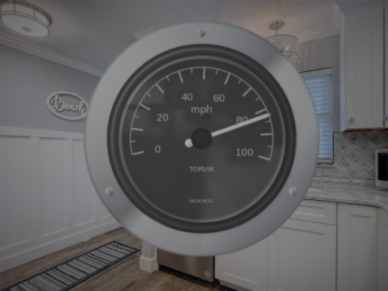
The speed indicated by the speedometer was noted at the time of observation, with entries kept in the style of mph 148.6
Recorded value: mph 82.5
